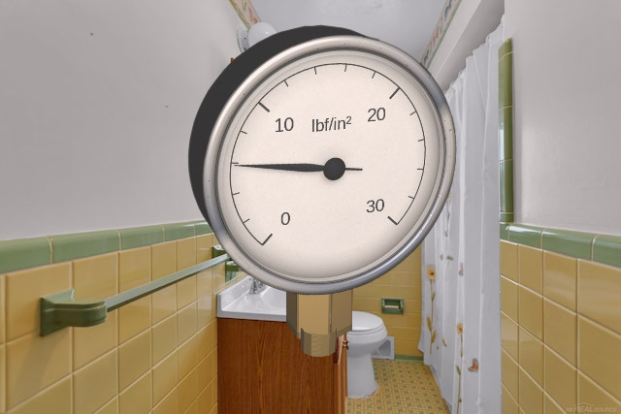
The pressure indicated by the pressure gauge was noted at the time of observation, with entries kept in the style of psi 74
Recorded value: psi 6
